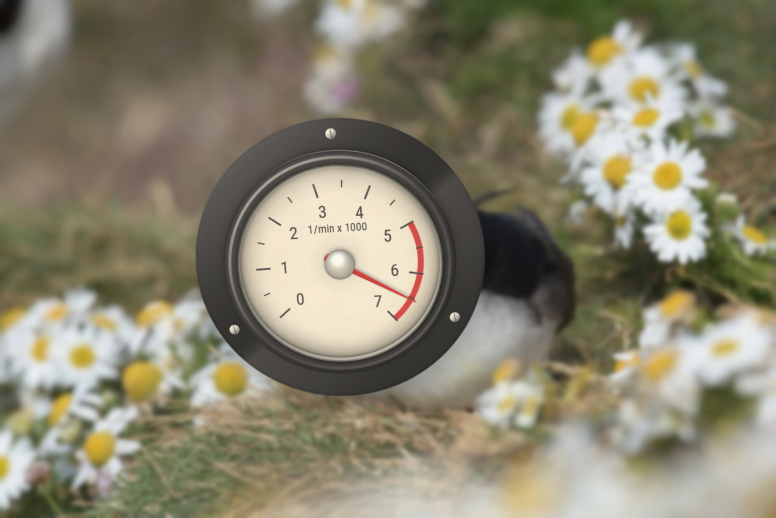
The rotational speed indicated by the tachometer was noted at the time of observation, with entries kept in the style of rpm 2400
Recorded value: rpm 6500
